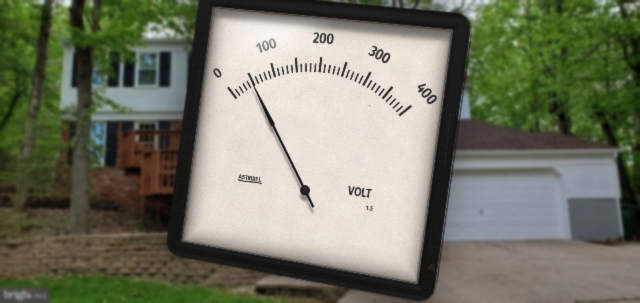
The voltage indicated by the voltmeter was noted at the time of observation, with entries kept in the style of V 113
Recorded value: V 50
